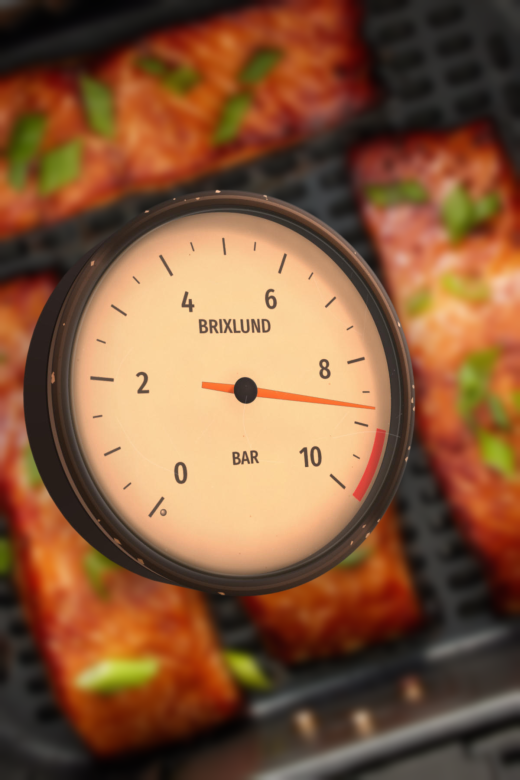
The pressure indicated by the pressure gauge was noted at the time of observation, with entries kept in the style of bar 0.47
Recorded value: bar 8.75
